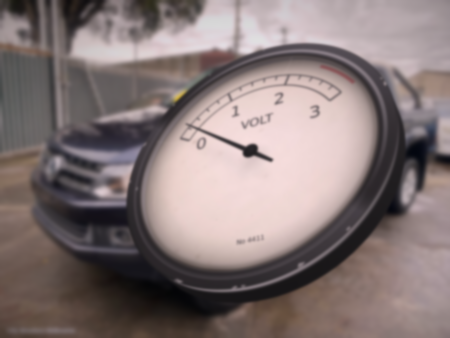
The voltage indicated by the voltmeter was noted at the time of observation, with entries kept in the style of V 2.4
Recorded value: V 0.2
